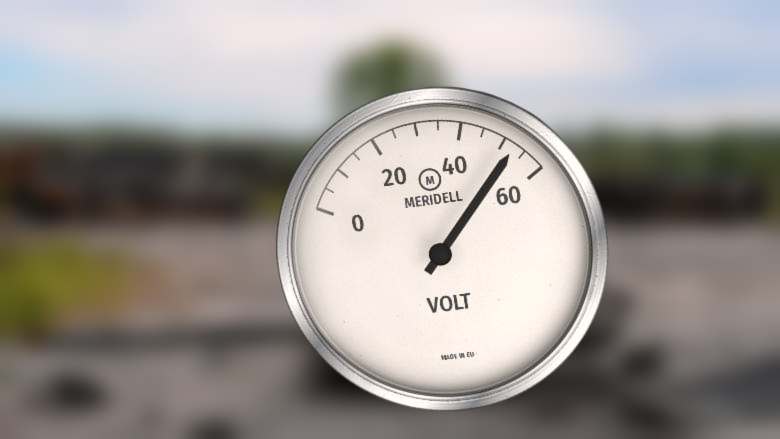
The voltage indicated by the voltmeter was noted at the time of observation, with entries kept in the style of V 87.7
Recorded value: V 52.5
